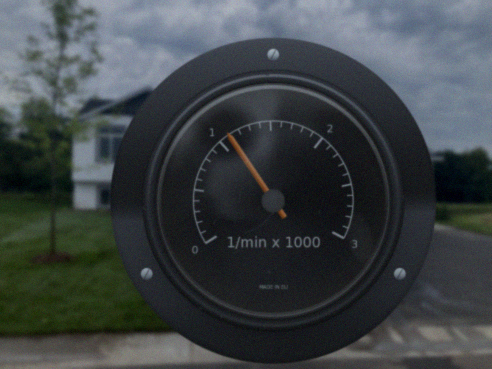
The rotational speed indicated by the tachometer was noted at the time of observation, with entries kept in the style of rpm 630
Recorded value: rpm 1100
